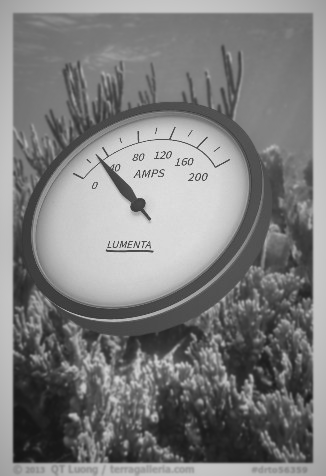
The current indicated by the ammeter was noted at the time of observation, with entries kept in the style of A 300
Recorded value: A 30
